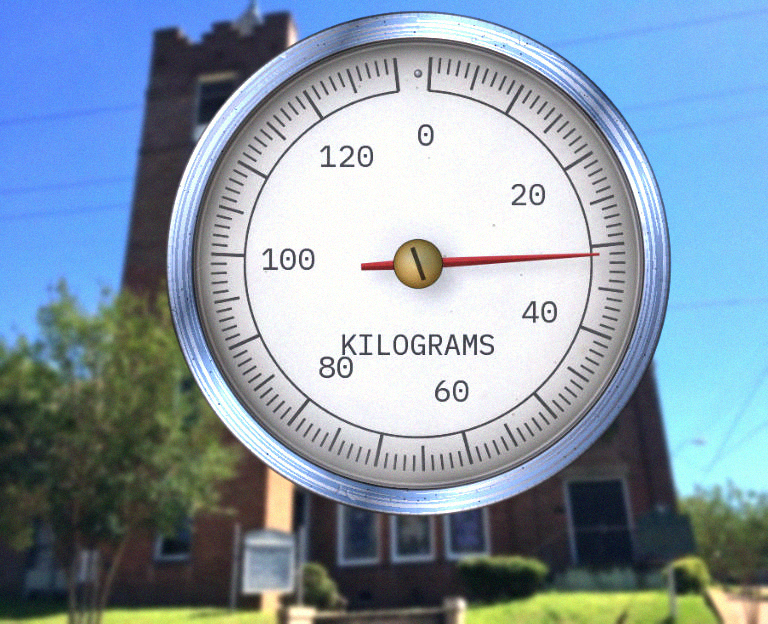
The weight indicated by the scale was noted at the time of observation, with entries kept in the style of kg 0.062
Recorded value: kg 31
